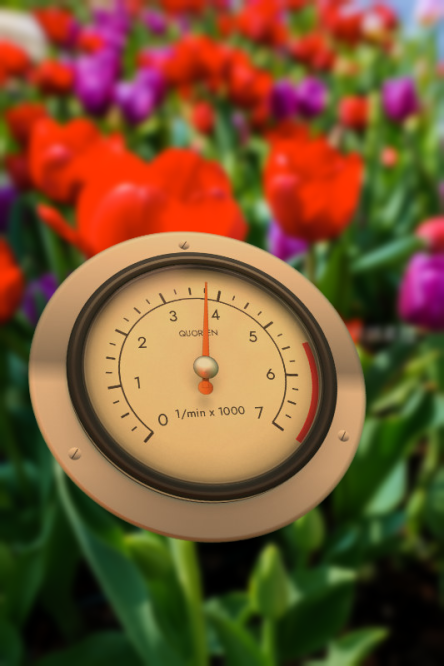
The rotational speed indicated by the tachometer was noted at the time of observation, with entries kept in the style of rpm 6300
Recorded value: rpm 3750
